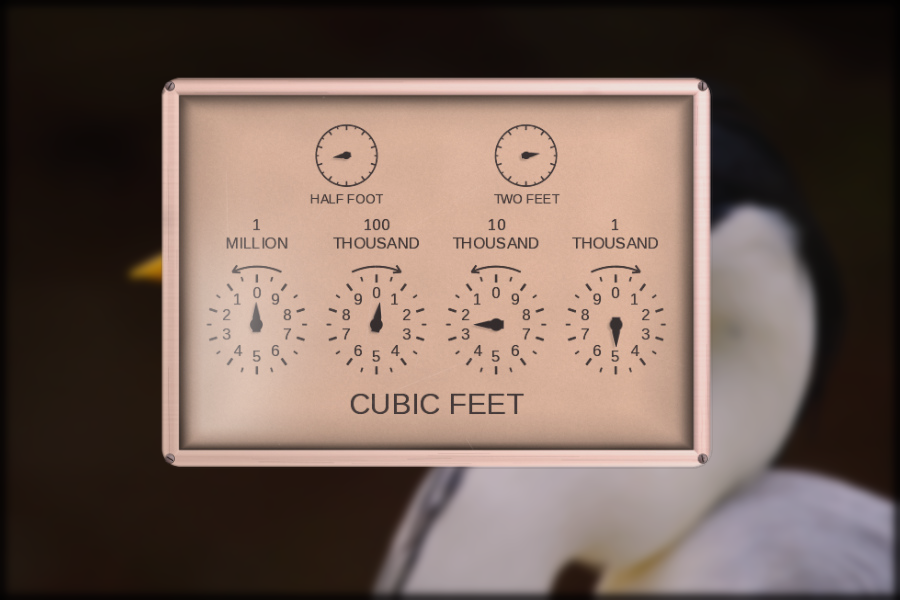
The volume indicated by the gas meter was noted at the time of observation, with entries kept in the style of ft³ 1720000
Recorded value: ft³ 2500
